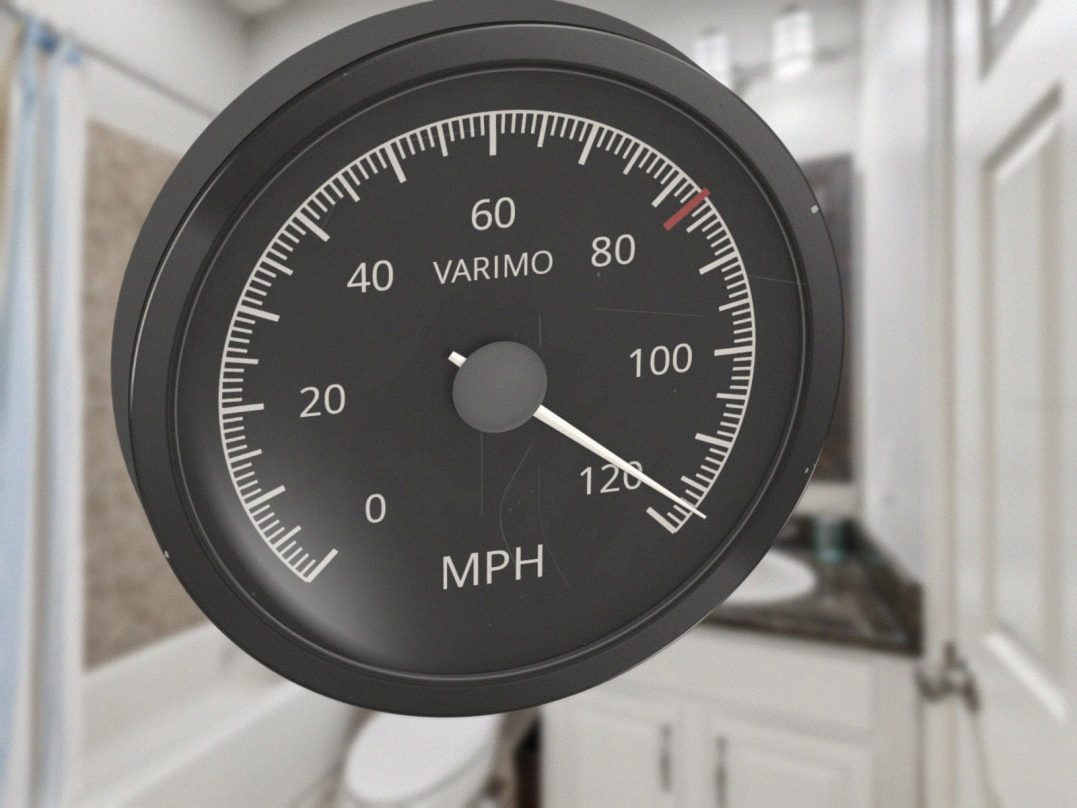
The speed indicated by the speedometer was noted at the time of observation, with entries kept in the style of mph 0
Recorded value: mph 117
